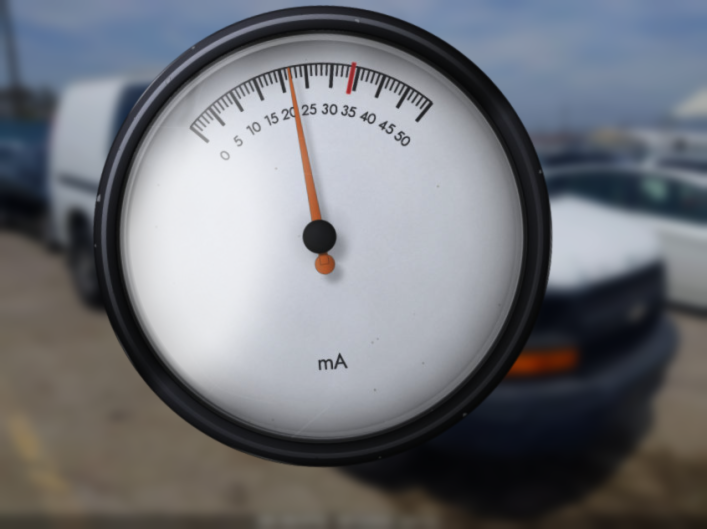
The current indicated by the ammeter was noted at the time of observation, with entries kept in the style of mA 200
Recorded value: mA 22
